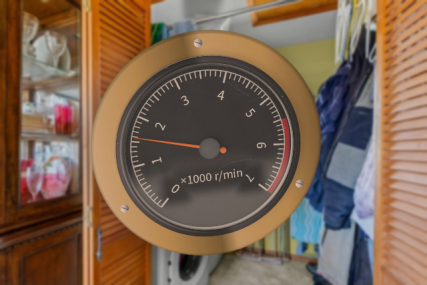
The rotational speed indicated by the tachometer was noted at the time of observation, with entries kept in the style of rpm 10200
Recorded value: rpm 1600
